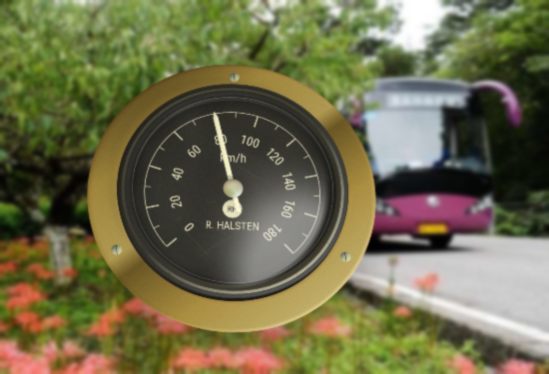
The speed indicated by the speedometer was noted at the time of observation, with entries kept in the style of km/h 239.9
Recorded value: km/h 80
